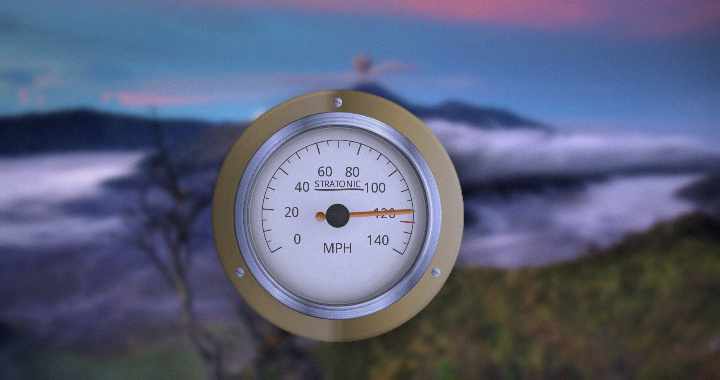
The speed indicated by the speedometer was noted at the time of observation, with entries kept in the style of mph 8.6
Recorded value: mph 120
